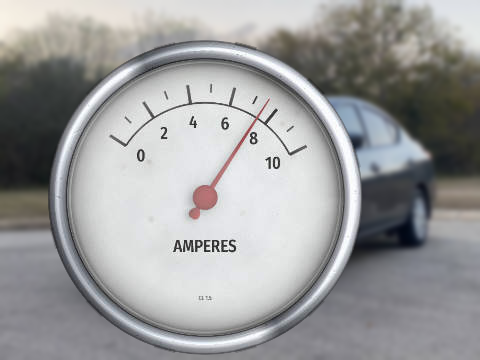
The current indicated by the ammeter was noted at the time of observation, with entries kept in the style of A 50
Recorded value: A 7.5
